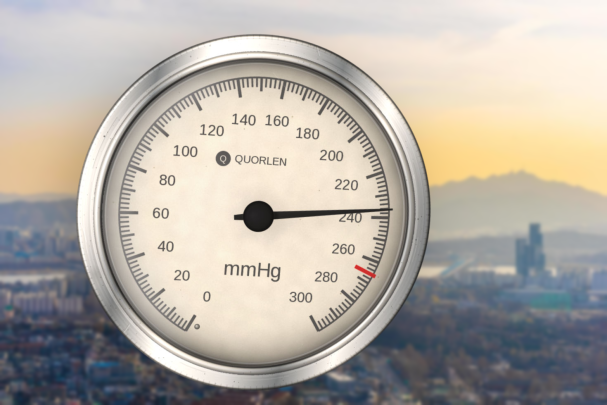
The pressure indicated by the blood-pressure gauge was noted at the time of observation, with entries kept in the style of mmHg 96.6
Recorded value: mmHg 236
